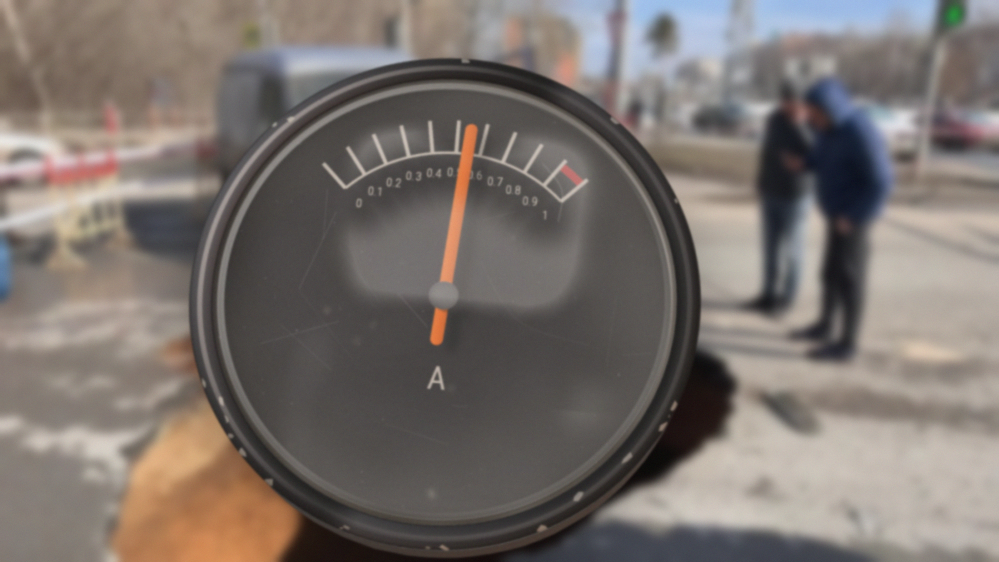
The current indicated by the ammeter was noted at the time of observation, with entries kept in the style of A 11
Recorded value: A 0.55
